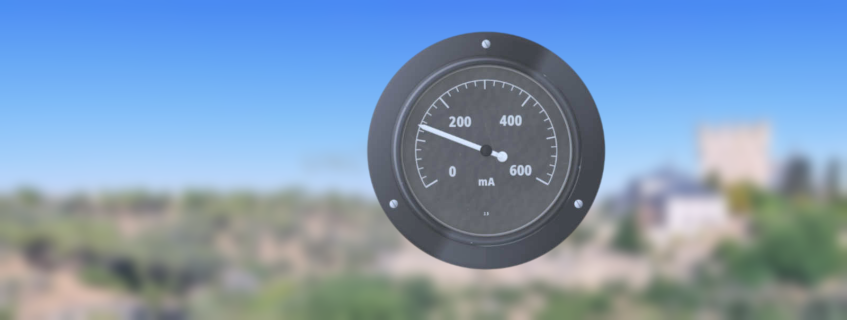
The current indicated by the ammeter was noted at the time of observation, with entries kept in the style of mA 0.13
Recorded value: mA 130
